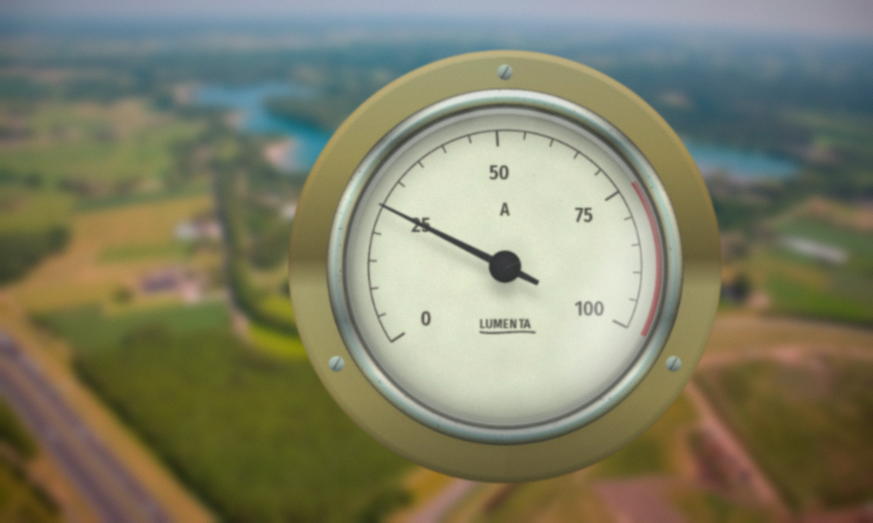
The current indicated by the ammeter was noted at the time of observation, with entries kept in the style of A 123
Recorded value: A 25
